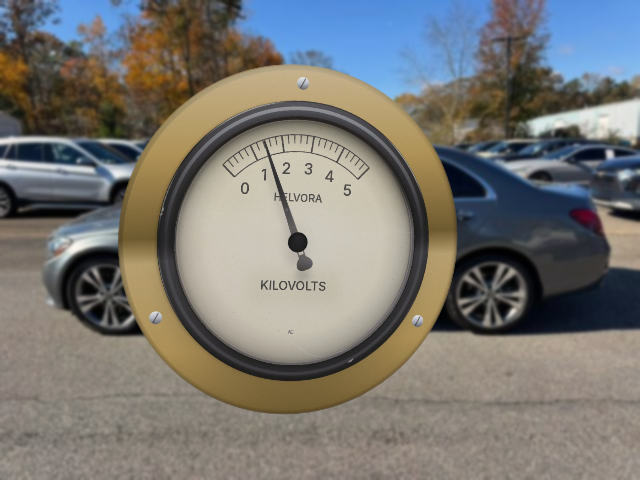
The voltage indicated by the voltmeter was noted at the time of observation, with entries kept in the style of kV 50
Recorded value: kV 1.4
